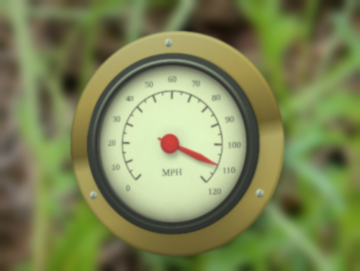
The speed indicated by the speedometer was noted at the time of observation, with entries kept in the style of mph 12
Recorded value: mph 110
